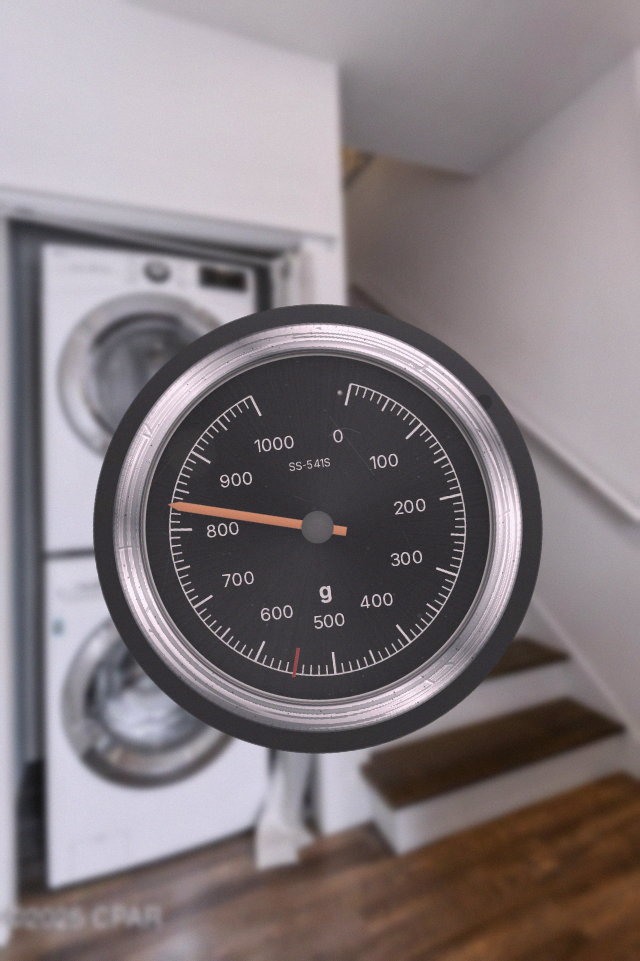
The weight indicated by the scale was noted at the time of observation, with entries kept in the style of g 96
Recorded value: g 830
